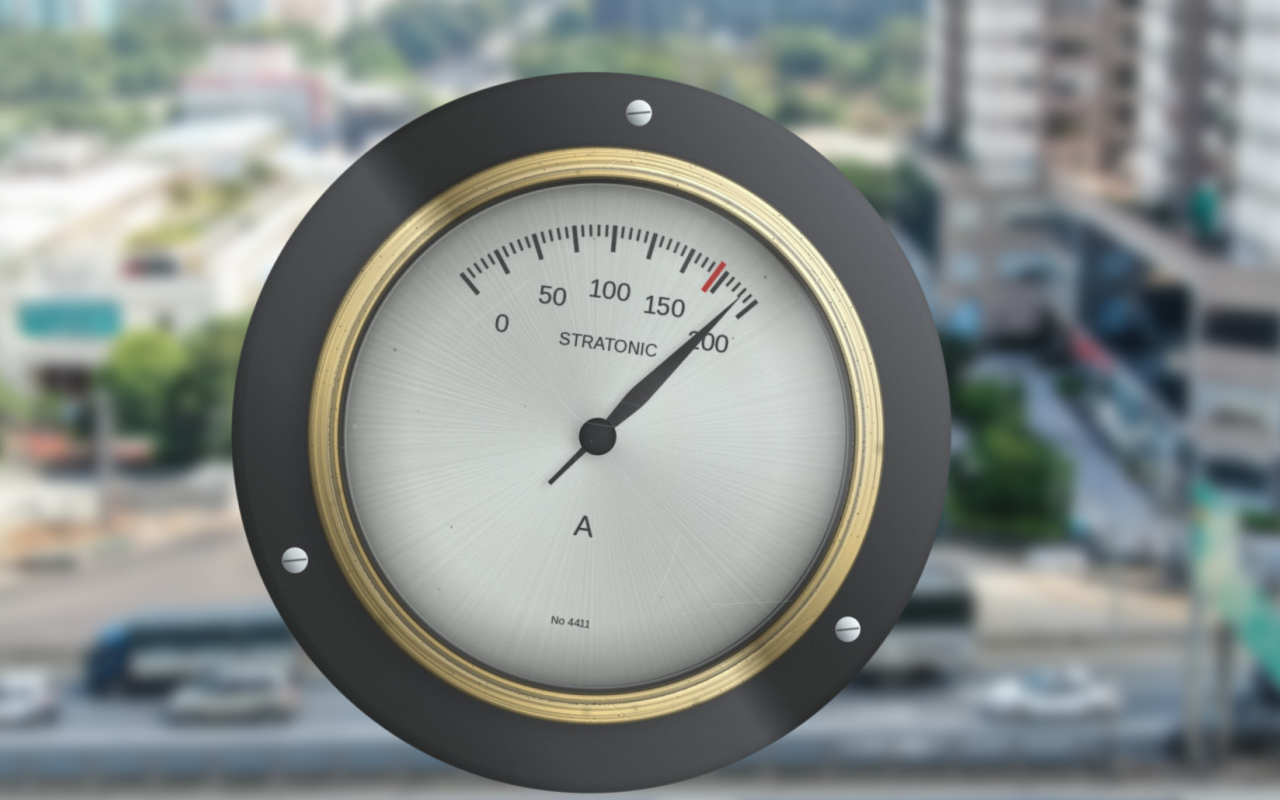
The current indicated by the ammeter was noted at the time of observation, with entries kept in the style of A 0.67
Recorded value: A 190
